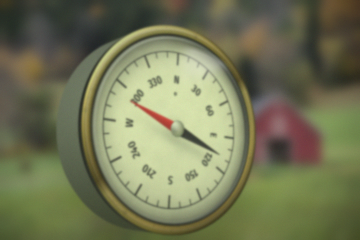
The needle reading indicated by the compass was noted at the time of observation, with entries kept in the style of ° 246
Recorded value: ° 290
